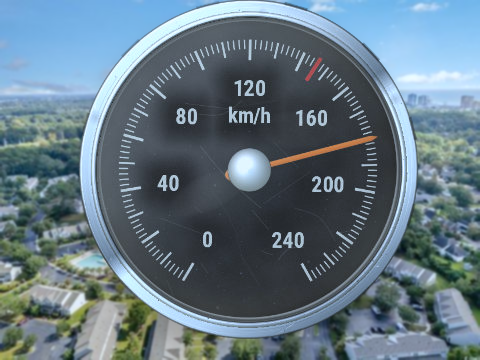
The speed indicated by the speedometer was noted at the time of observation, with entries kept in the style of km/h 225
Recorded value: km/h 180
